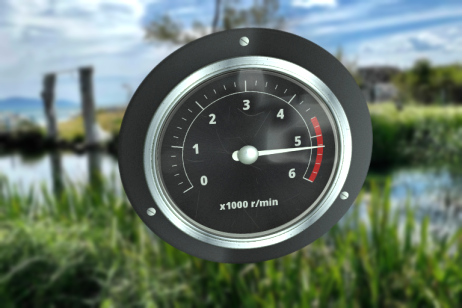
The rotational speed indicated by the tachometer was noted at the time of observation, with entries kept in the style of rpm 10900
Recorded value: rpm 5200
